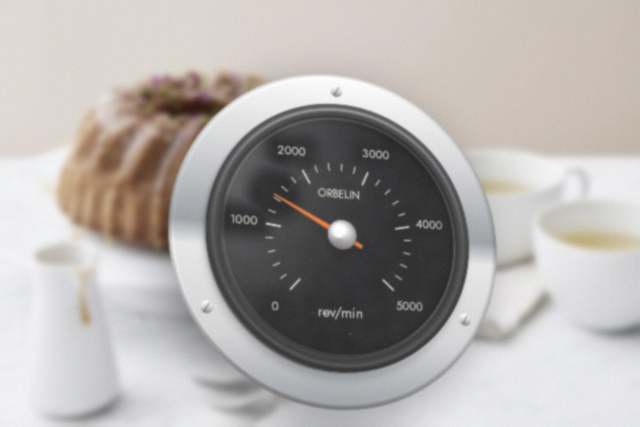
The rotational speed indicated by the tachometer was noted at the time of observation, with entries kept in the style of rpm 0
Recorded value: rpm 1400
